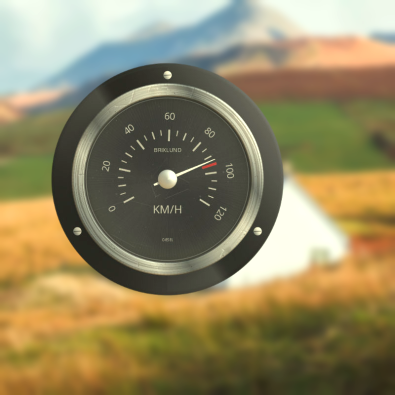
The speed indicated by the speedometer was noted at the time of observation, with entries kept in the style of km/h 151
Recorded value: km/h 92.5
